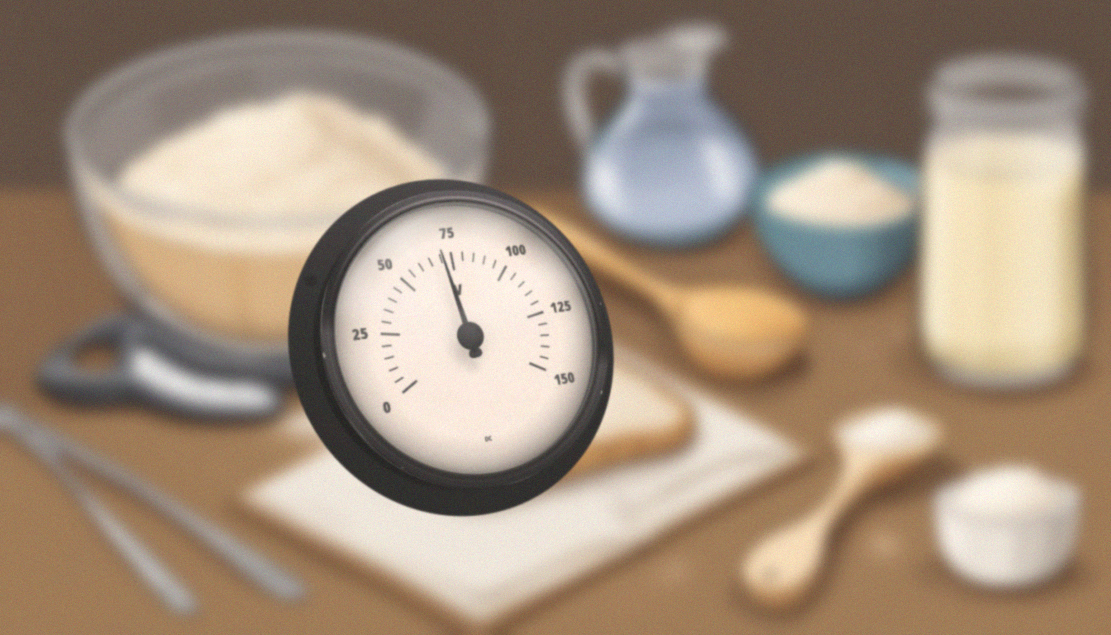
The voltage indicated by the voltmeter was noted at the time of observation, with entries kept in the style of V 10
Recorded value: V 70
